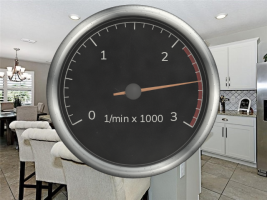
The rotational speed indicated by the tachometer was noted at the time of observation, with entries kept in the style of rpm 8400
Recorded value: rpm 2500
